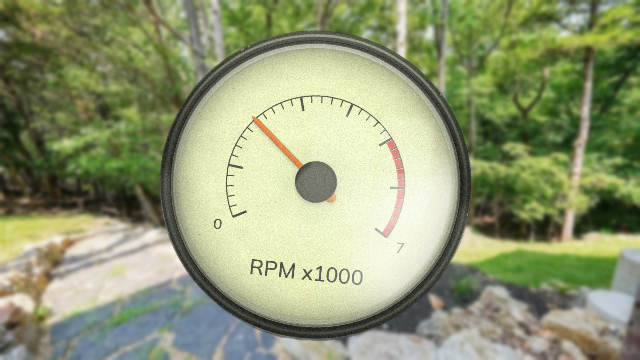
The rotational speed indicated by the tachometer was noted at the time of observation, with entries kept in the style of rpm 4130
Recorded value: rpm 2000
